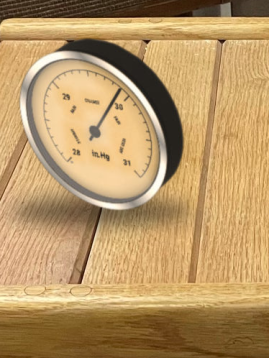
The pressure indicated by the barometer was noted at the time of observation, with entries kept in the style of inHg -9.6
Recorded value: inHg 29.9
